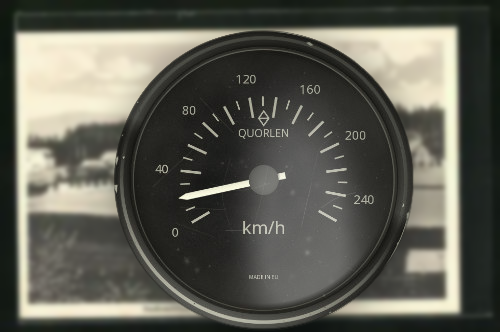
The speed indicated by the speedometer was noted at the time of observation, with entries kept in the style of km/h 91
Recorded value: km/h 20
